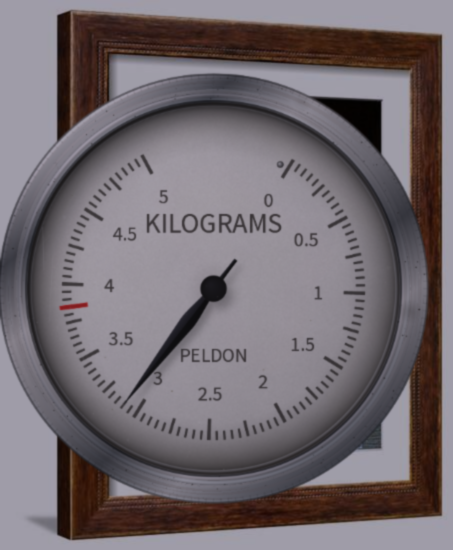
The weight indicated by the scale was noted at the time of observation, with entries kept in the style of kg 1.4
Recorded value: kg 3.1
